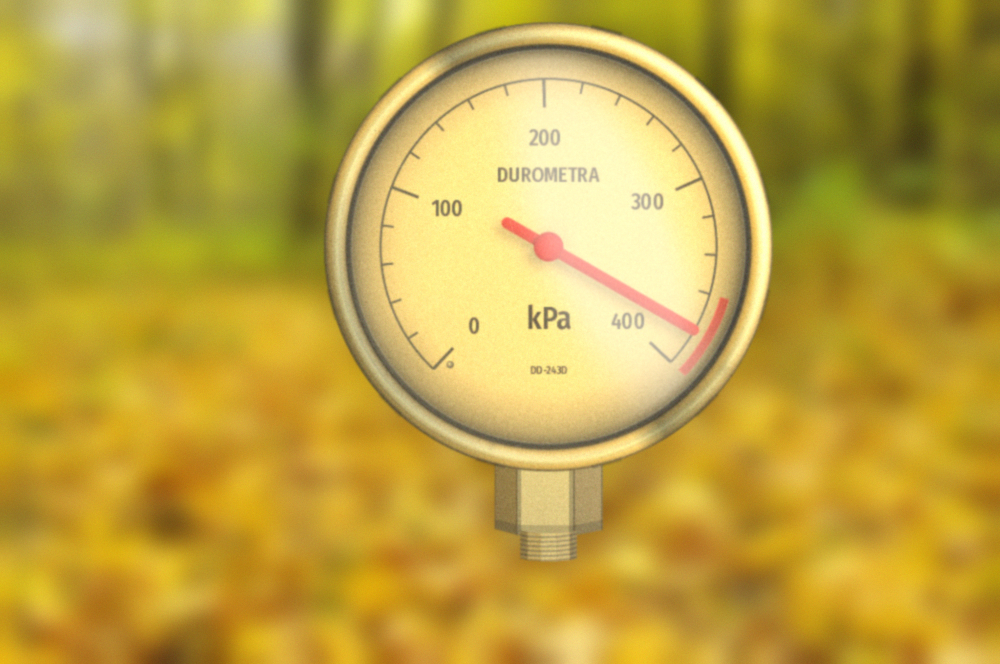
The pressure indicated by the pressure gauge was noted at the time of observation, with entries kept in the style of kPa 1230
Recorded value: kPa 380
